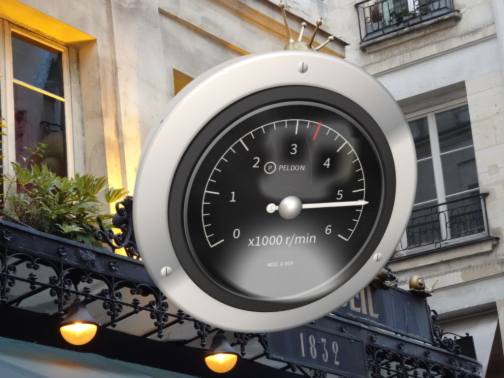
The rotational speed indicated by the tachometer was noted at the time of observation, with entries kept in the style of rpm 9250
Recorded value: rpm 5200
